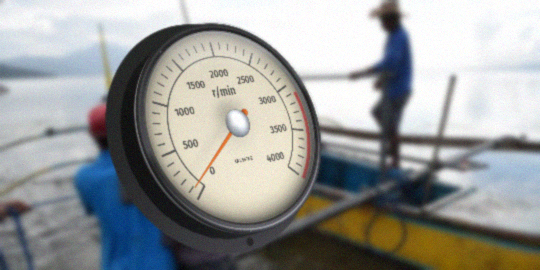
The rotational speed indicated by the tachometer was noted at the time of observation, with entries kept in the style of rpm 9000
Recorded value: rpm 100
